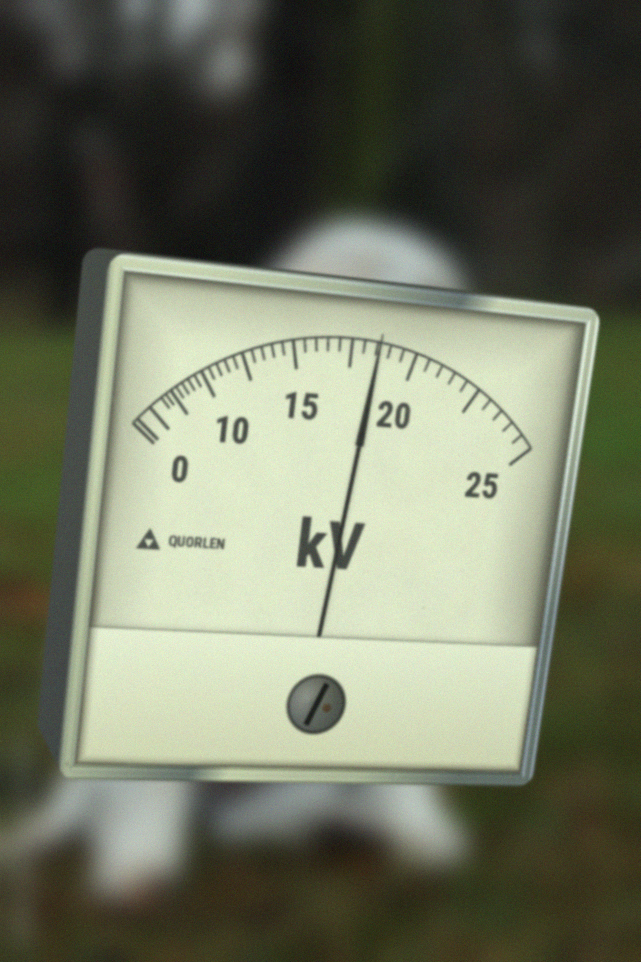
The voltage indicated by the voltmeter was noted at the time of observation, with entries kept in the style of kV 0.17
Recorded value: kV 18.5
